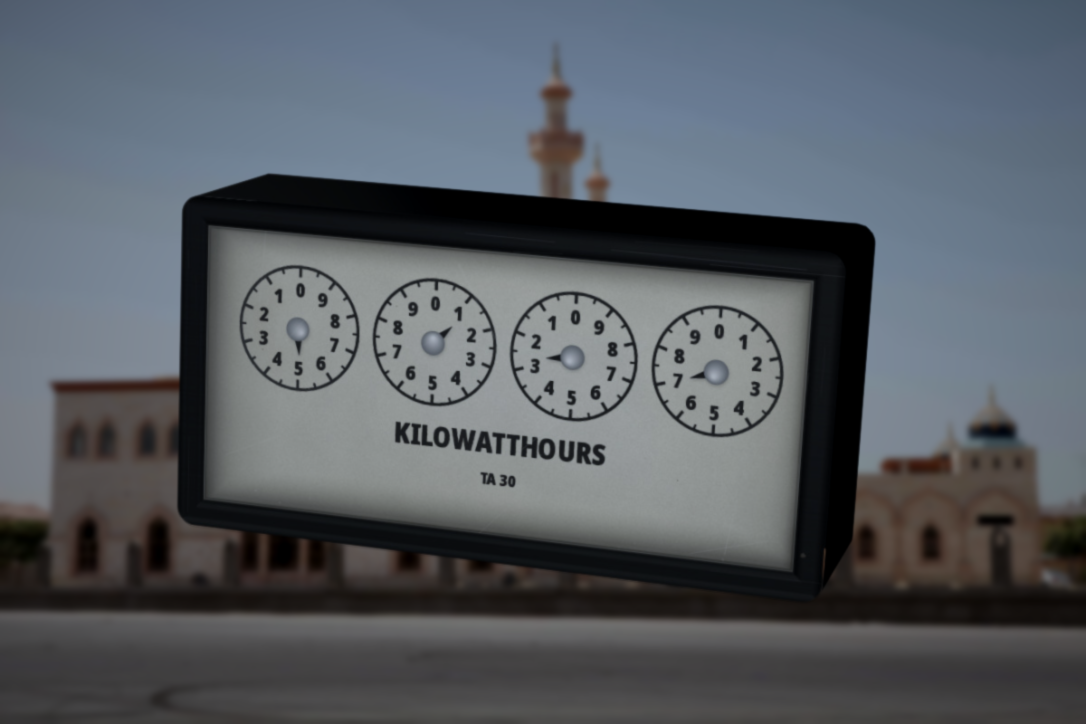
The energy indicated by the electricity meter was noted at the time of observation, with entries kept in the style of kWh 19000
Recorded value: kWh 5127
